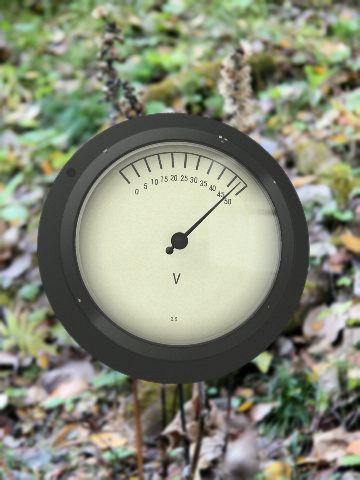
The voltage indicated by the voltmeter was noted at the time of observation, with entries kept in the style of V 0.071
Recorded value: V 47.5
